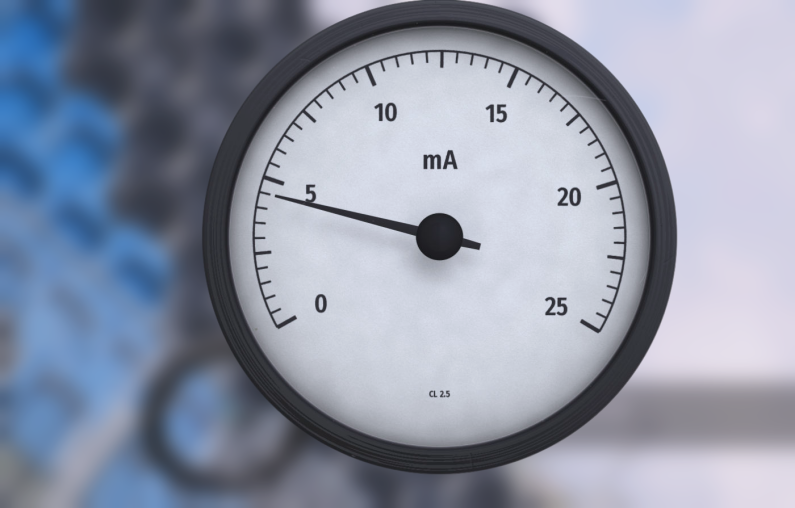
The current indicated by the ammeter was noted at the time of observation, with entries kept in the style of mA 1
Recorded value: mA 4.5
